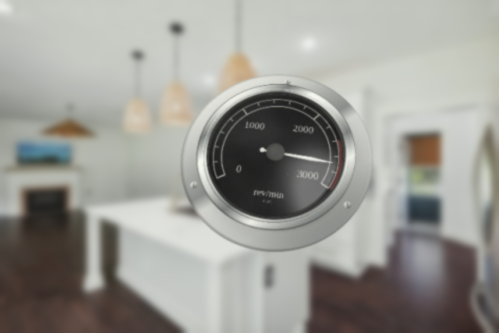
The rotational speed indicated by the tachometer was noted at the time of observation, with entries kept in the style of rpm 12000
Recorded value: rpm 2700
